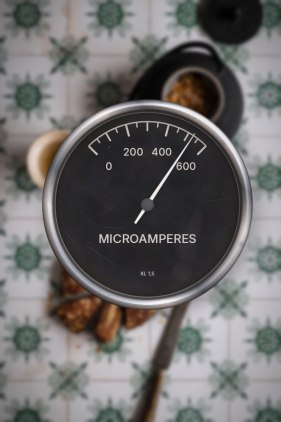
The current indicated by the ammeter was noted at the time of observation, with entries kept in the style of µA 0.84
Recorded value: µA 525
